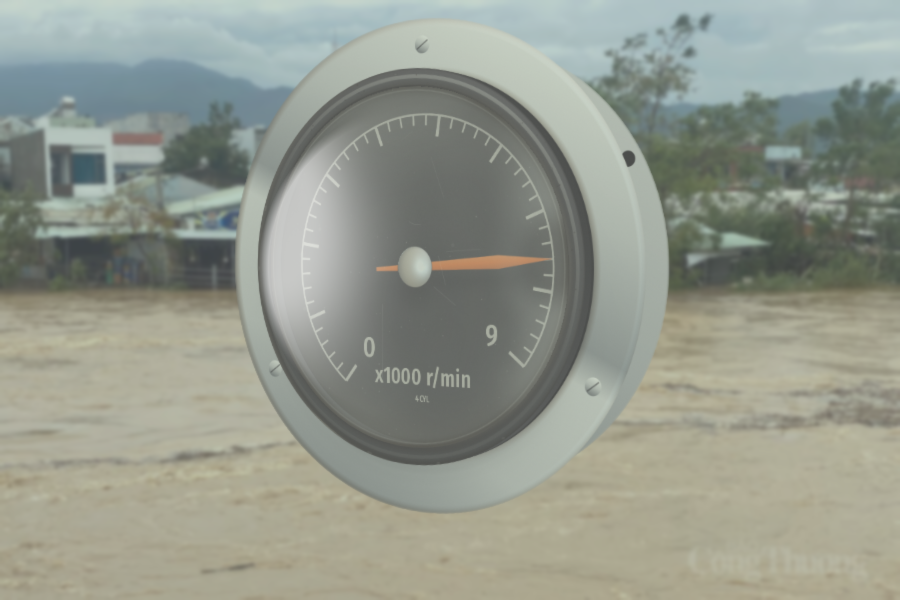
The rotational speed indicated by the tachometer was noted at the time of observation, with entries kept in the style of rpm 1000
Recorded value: rpm 7600
